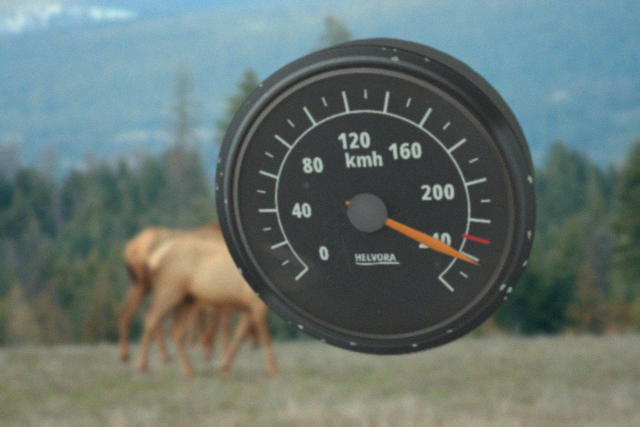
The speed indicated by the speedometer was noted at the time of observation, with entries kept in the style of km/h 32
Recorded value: km/h 240
